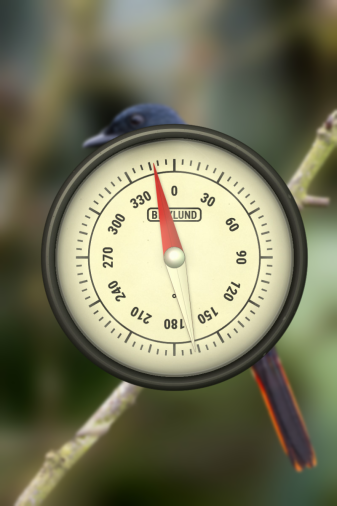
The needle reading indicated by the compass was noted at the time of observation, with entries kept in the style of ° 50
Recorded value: ° 347.5
